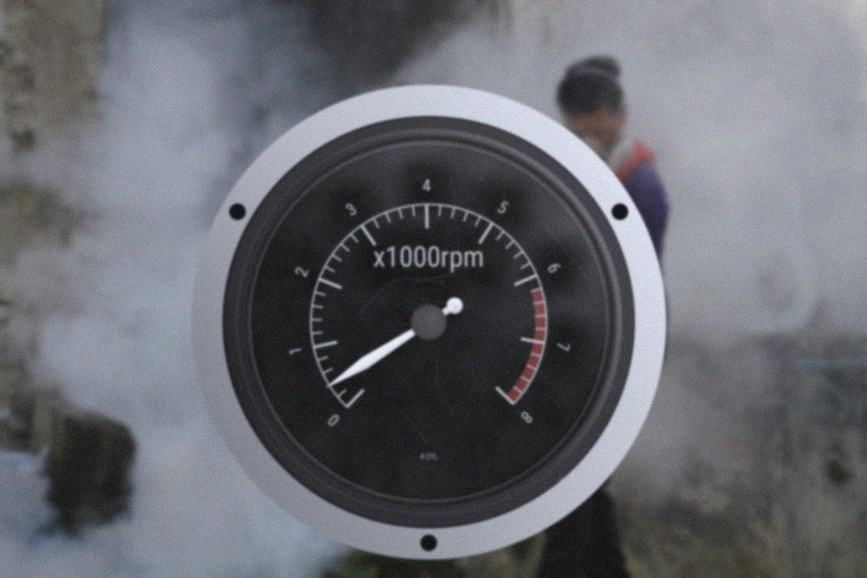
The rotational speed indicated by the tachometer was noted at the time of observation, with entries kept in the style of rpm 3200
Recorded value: rpm 400
